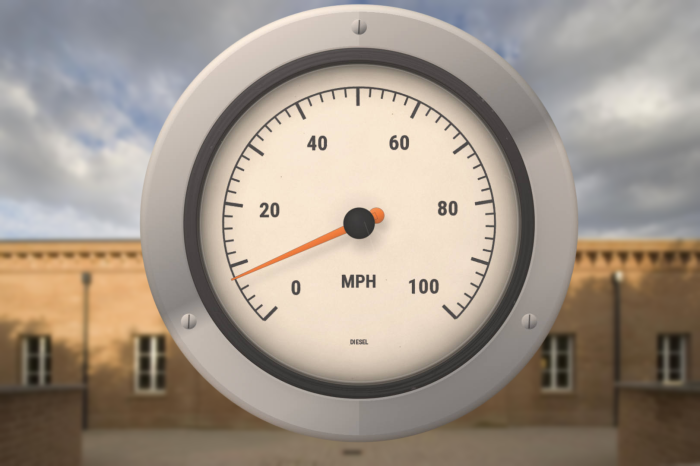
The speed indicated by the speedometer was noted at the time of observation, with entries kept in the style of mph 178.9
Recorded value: mph 8
